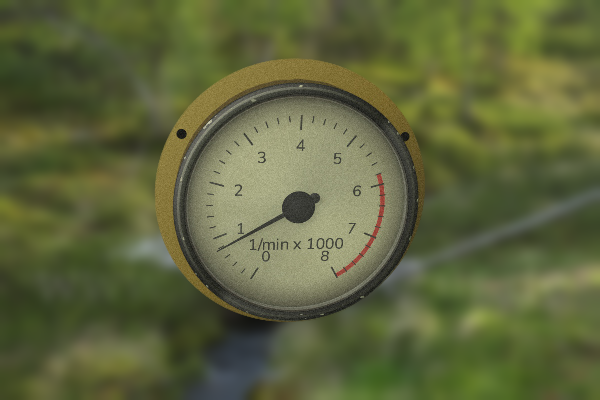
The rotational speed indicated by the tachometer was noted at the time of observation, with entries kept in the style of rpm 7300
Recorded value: rpm 800
